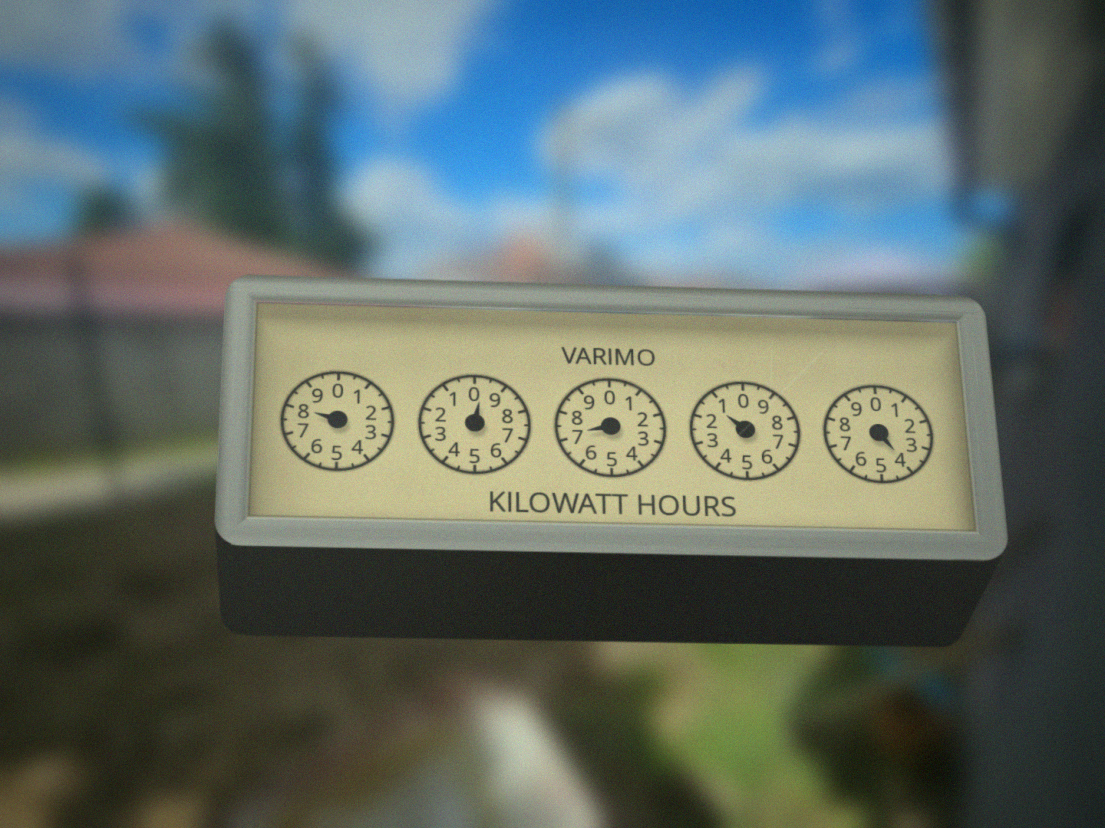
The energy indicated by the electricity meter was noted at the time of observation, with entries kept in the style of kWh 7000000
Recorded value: kWh 79714
